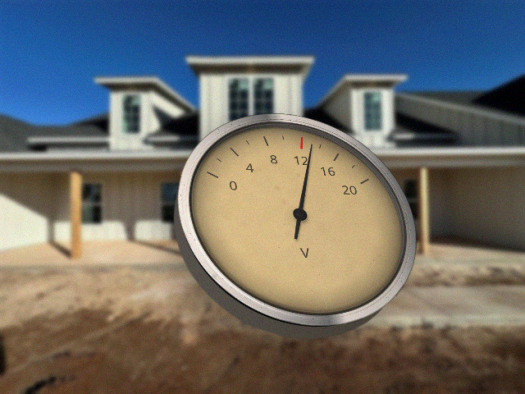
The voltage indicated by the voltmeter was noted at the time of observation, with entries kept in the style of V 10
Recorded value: V 13
